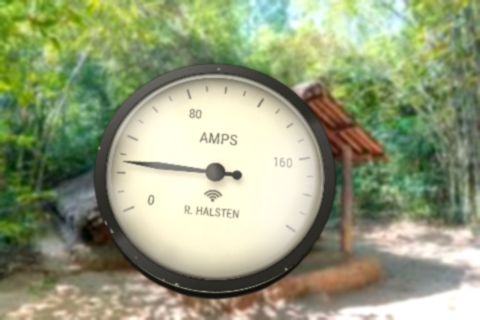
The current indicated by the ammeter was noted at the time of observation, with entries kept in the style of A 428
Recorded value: A 25
